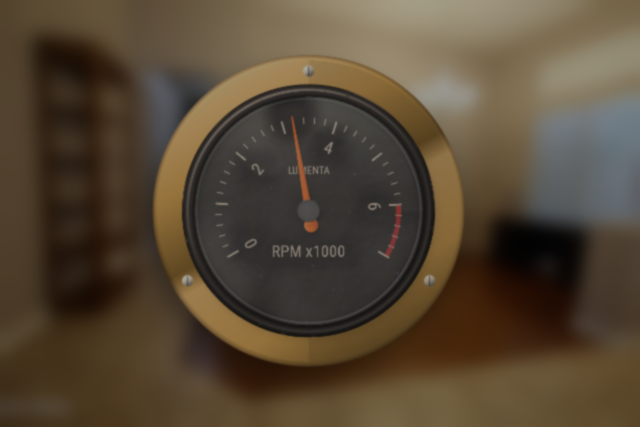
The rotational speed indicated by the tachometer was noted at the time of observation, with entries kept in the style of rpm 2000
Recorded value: rpm 3200
